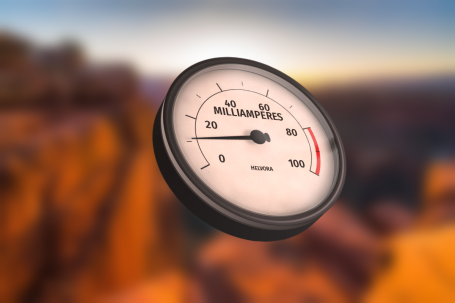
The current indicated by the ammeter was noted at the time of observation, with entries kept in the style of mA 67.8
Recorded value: mA 10
